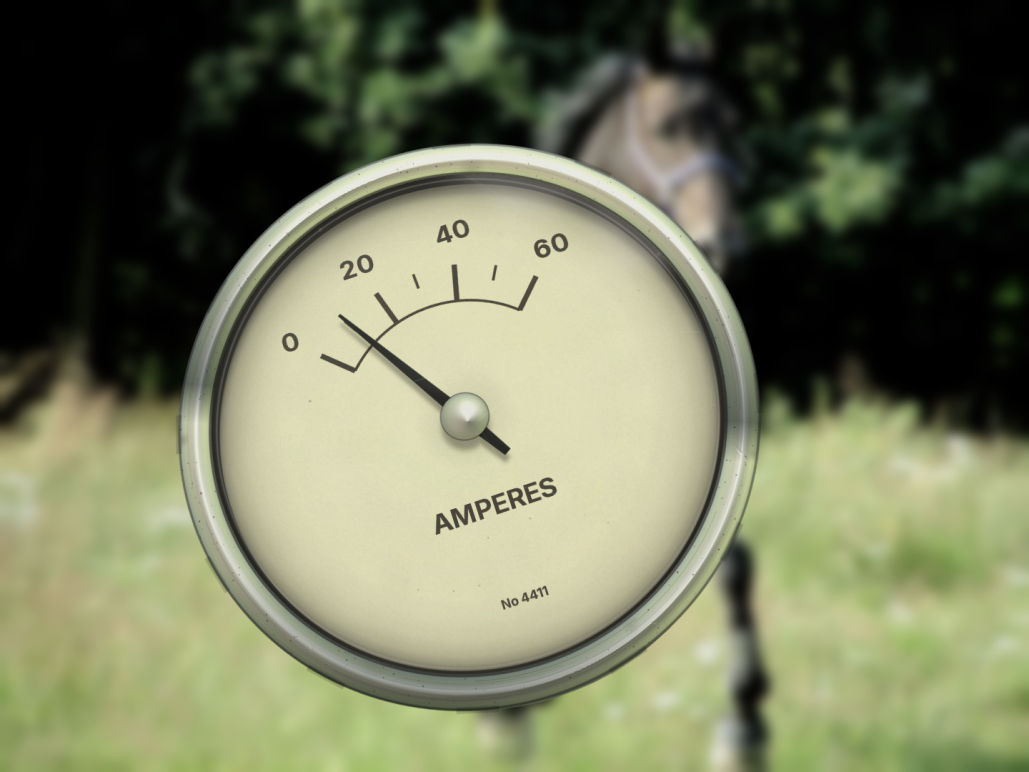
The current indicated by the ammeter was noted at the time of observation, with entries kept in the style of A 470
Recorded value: A 10
